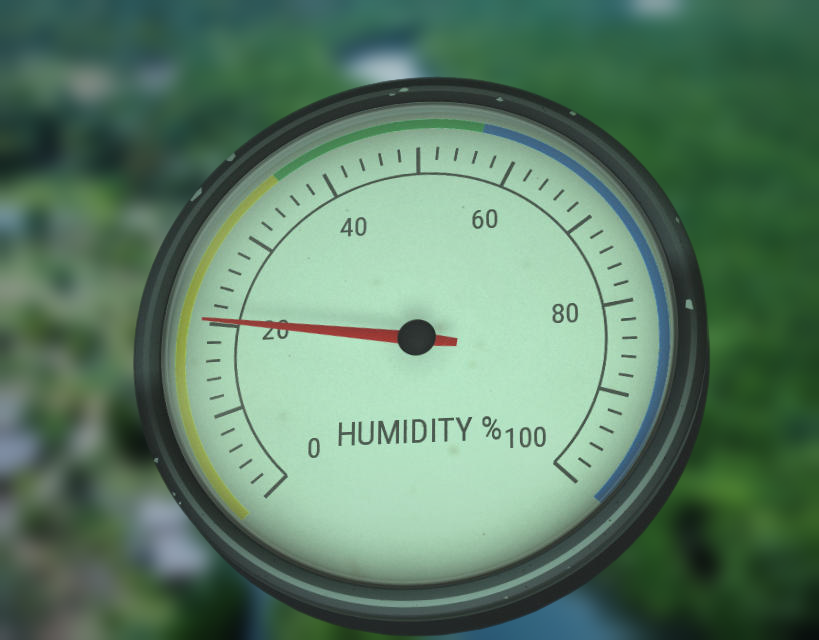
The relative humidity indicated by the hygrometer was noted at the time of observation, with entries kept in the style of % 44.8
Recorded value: % 20
